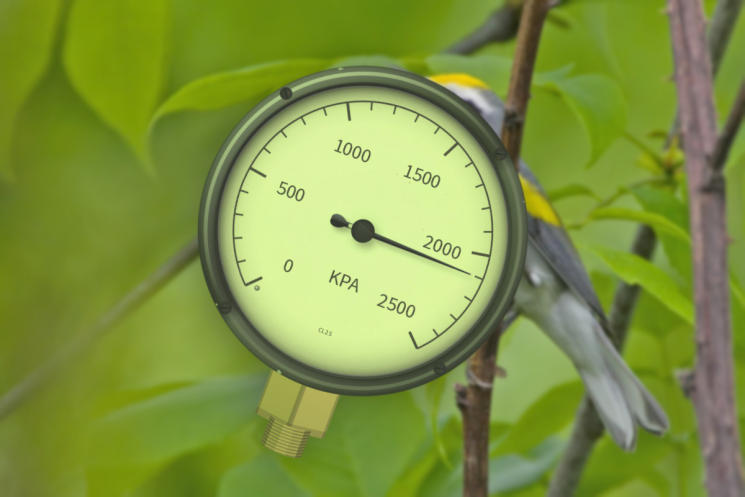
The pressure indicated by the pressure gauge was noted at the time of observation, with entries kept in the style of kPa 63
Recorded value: kPa 2100
